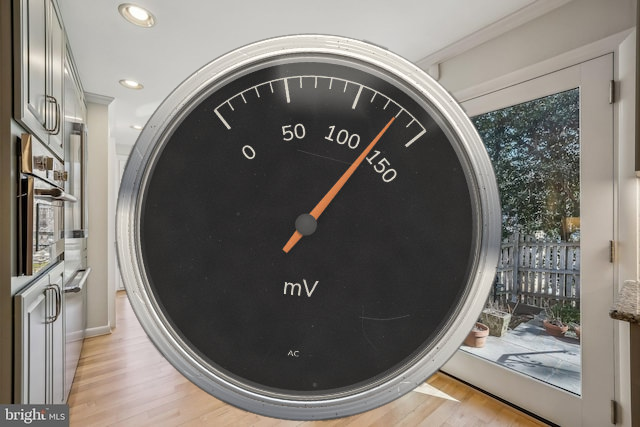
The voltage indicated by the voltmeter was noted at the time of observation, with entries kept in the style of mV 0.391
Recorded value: mV 130
